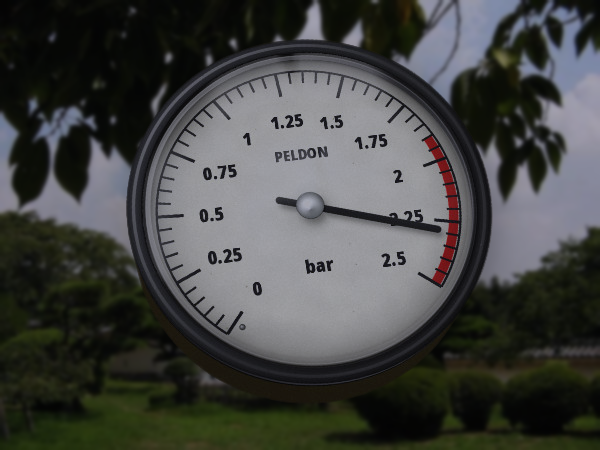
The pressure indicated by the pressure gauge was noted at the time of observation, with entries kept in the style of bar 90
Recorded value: bar 2.3
